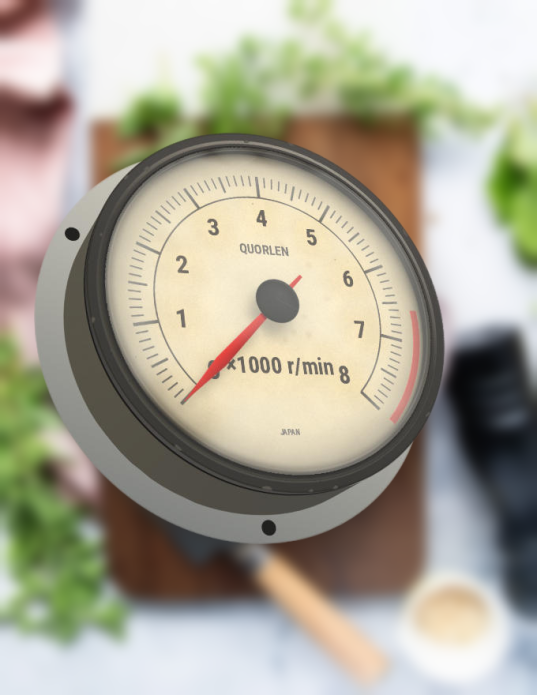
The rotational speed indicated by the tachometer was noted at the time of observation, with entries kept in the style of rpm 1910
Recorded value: rpm 0
